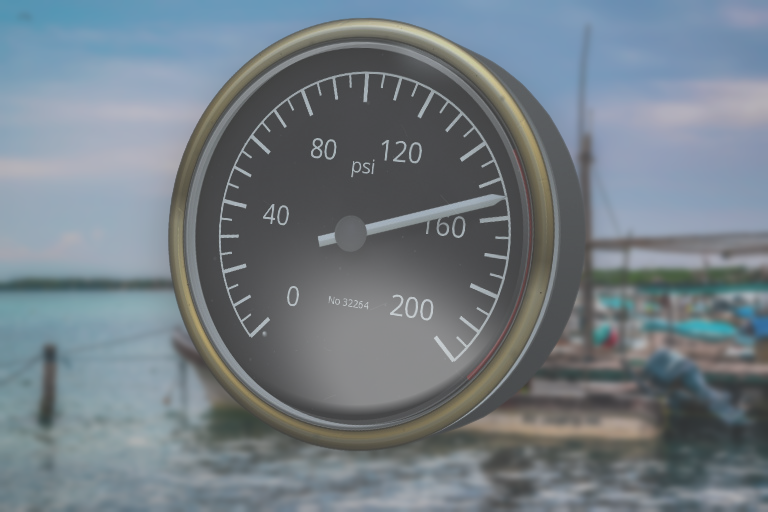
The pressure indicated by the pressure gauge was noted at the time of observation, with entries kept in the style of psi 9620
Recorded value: psi 155
